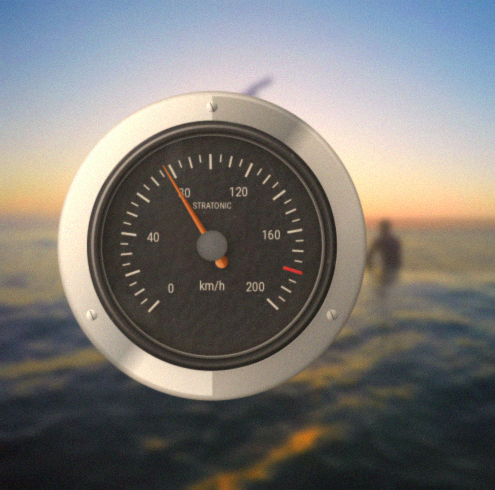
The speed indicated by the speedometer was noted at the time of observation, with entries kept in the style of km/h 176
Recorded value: km/h 77.5
